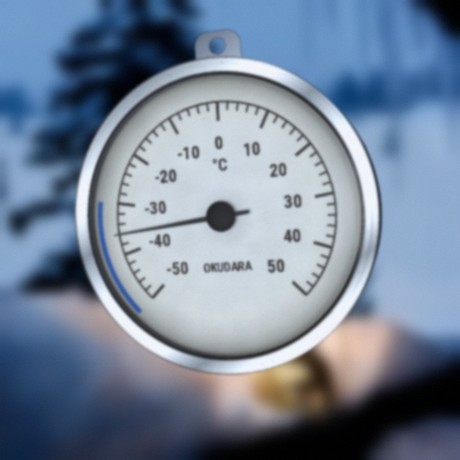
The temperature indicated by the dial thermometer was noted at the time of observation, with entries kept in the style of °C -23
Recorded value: °C -36
